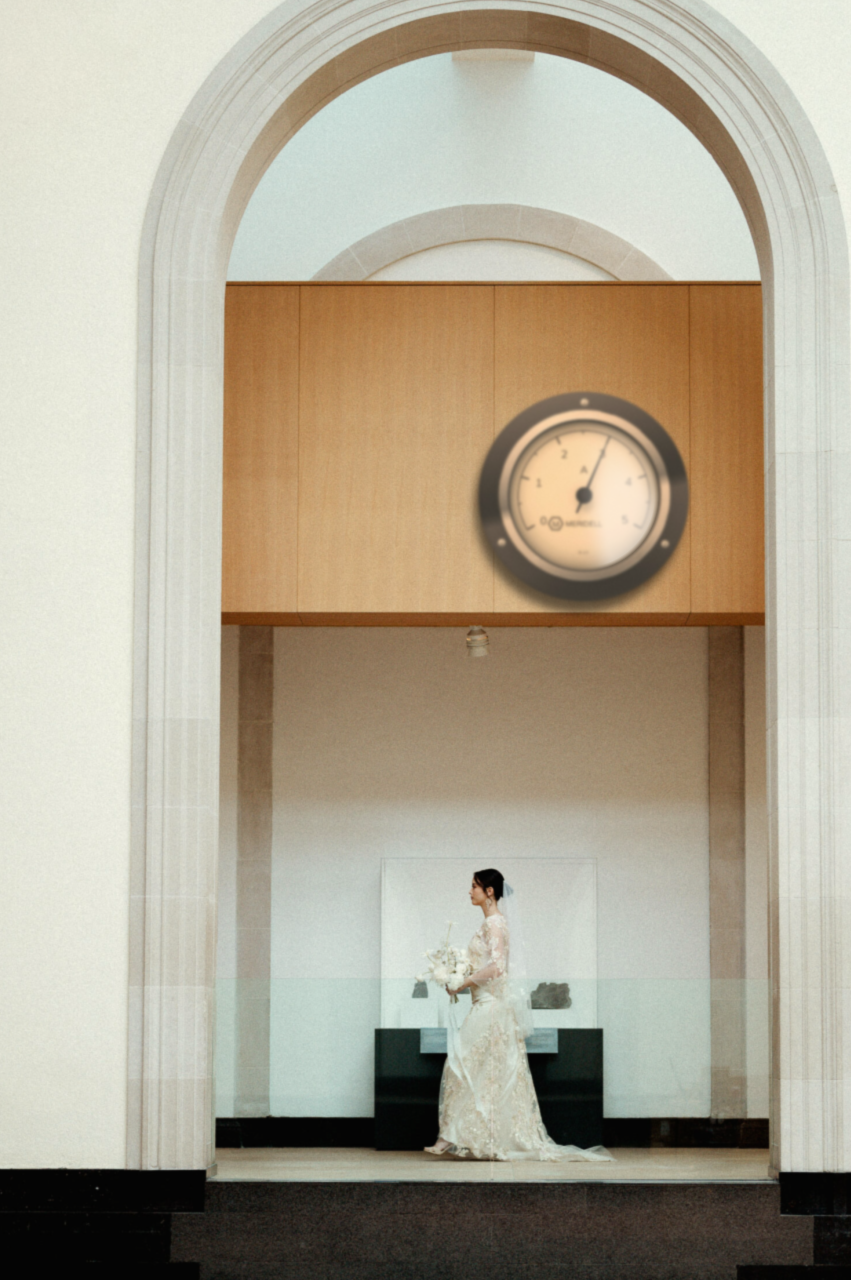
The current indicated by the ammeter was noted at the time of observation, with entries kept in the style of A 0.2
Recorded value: A 3
